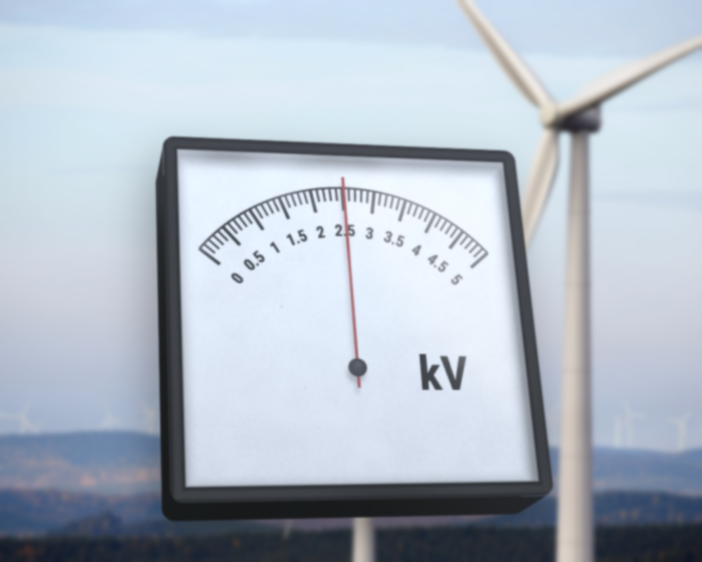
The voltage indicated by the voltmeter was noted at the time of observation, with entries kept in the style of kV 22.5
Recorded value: kV 2.5
